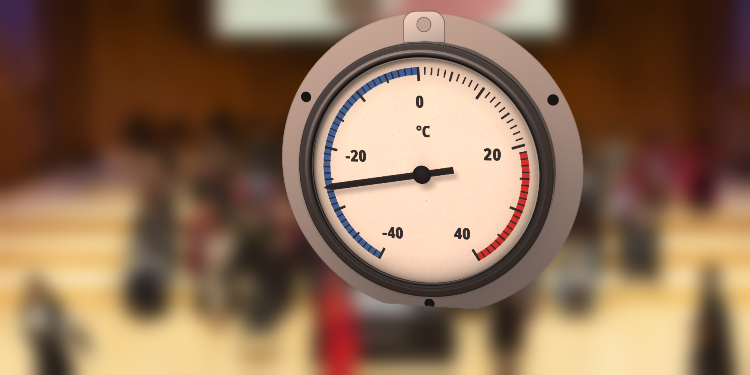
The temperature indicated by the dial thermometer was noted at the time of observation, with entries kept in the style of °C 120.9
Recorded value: °C -26
